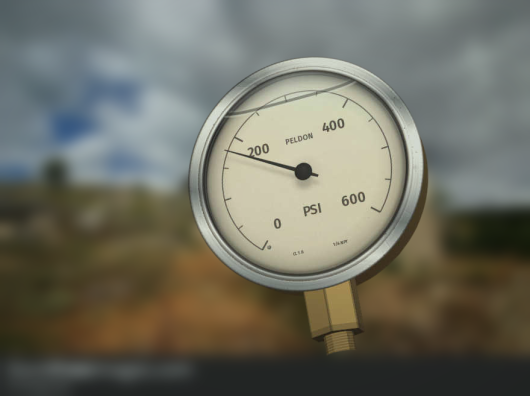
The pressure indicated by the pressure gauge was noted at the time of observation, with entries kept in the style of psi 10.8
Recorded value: psi 175
